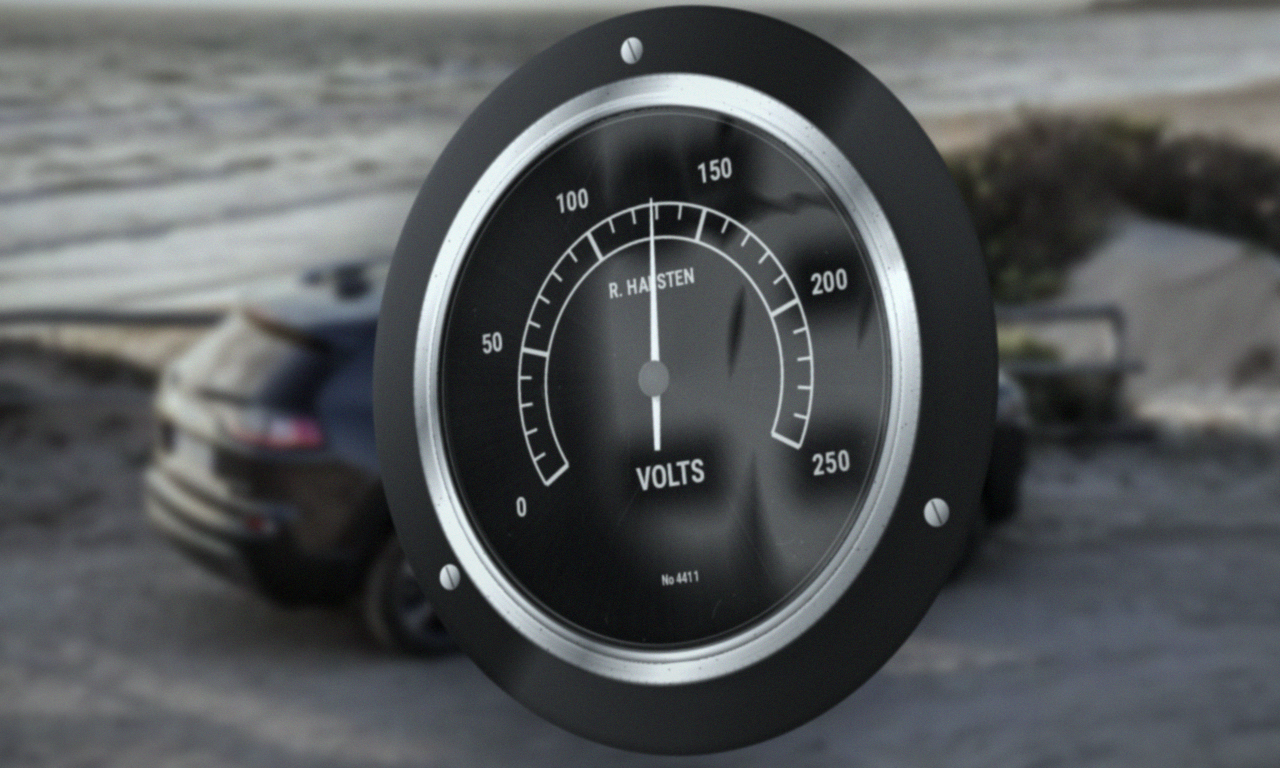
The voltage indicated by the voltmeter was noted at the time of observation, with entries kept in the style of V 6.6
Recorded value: V 130
